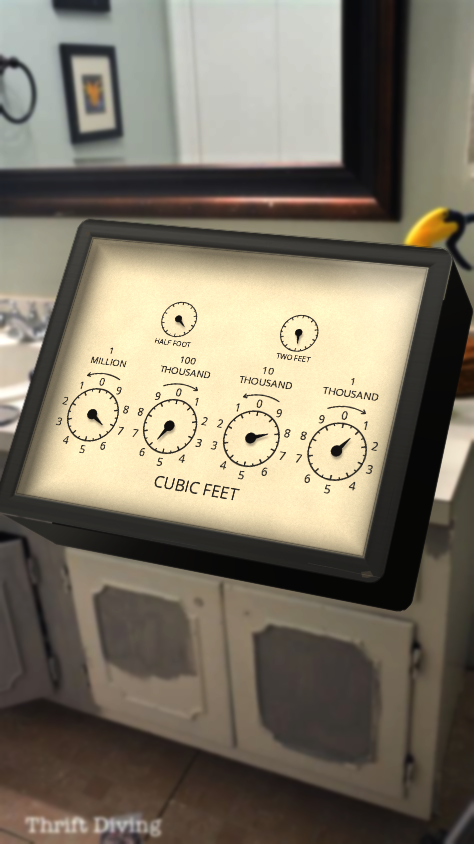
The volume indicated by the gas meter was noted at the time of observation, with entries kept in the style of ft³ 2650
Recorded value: ft³ 658100
